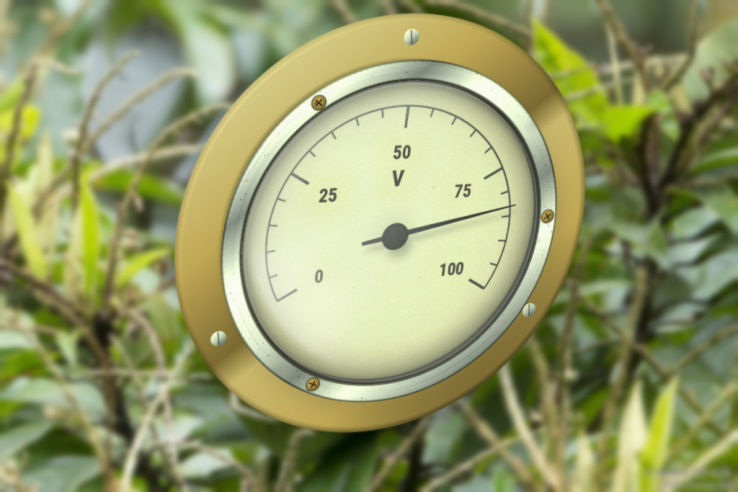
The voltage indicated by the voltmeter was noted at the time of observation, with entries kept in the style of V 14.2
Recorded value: V 82.5
